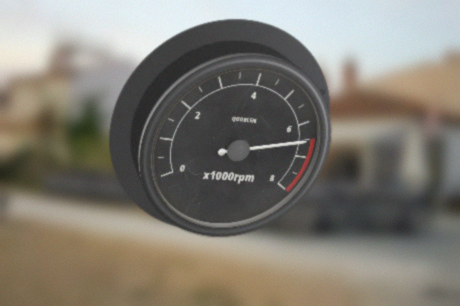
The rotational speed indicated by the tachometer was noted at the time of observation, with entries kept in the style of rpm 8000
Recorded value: rpm 6500
